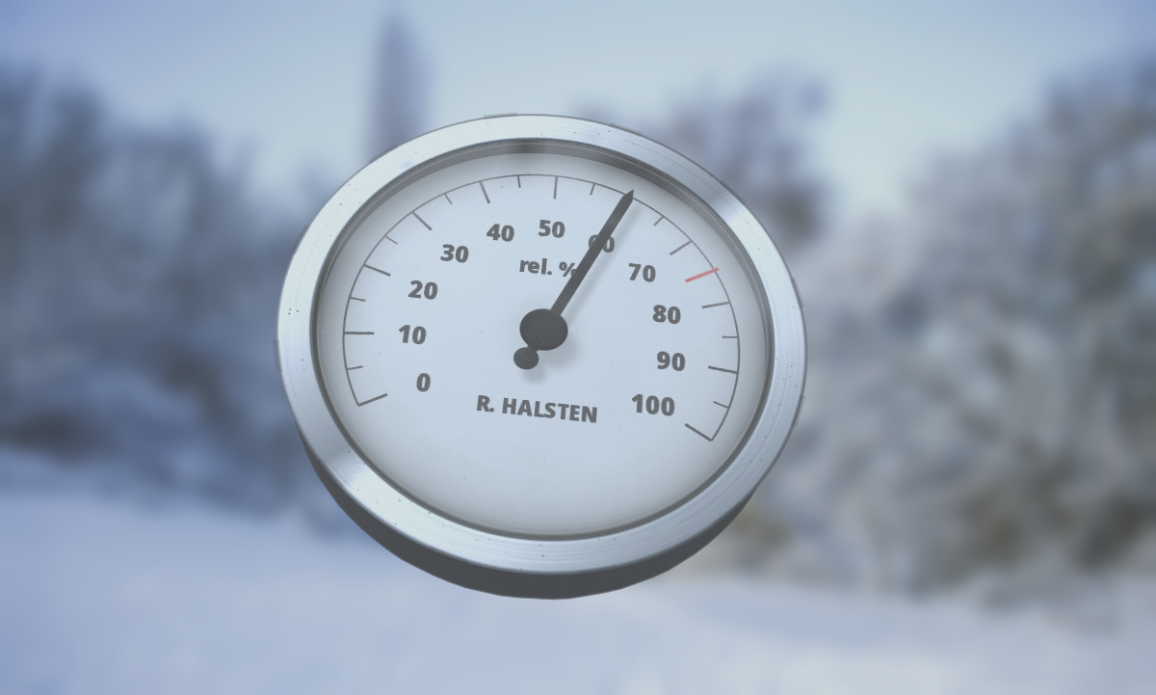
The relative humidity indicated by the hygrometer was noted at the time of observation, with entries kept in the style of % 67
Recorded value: % 60
